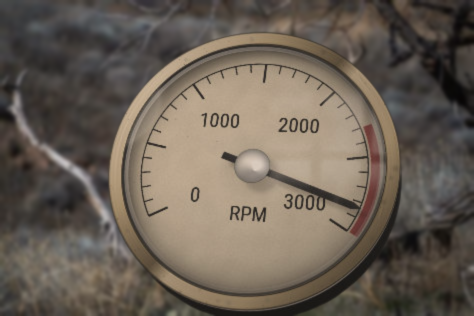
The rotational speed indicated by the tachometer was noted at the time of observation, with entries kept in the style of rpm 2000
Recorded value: rpm 2850
